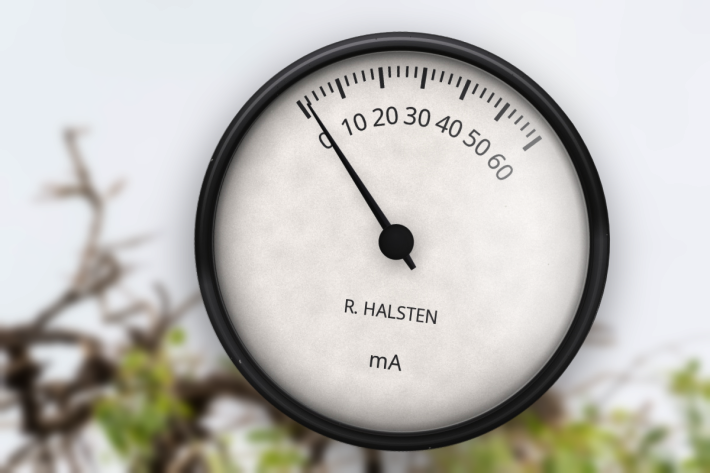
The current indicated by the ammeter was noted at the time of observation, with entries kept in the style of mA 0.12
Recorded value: mA 2
